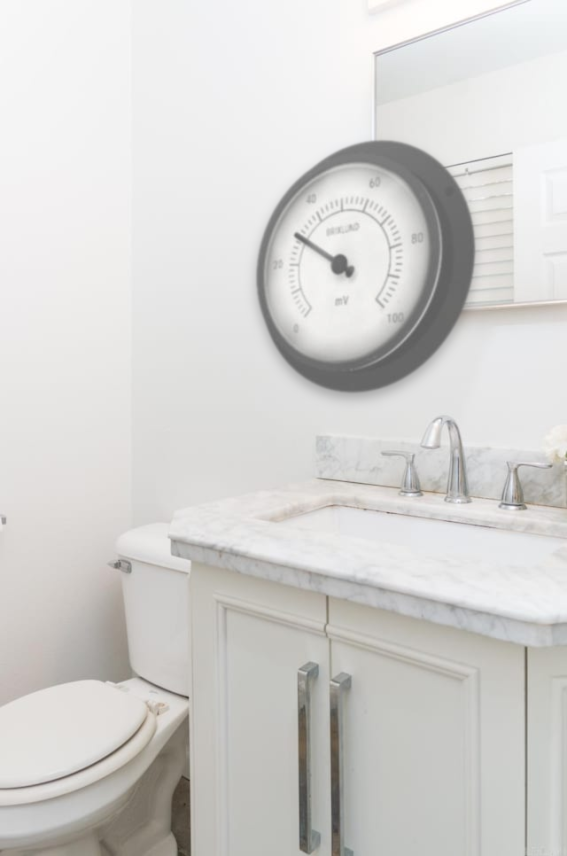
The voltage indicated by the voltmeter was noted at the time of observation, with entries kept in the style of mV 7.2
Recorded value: mV 30
